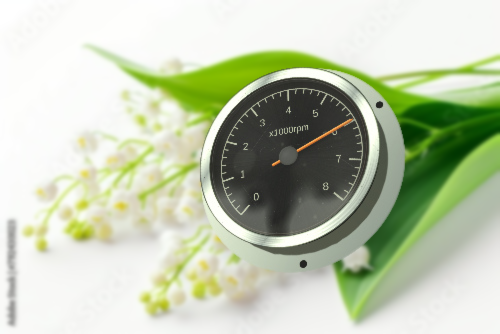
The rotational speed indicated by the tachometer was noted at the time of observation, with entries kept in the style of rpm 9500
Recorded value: rpm 6000
